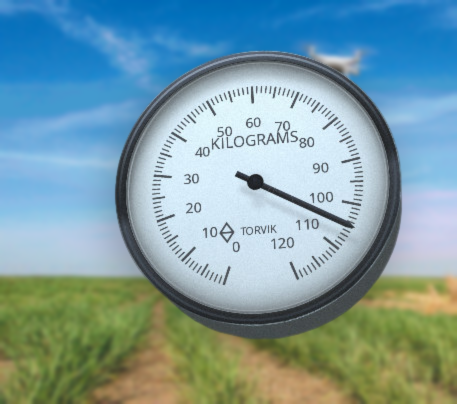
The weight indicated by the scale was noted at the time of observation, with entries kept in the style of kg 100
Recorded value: kg 105
